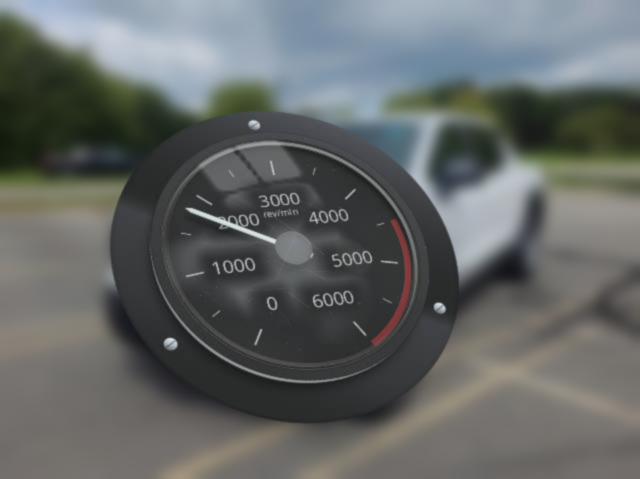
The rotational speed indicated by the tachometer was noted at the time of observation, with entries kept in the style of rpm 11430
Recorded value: rpm 1750
